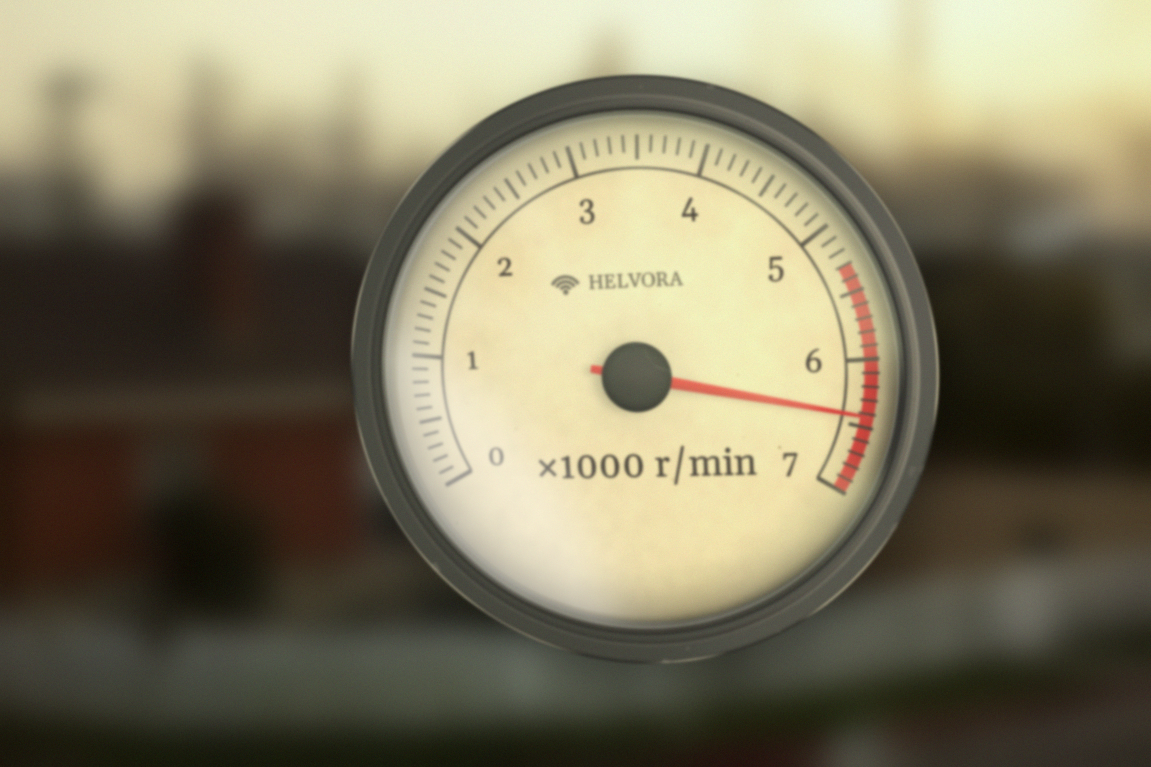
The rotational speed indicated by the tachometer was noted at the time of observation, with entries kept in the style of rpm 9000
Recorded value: rpm 6400
